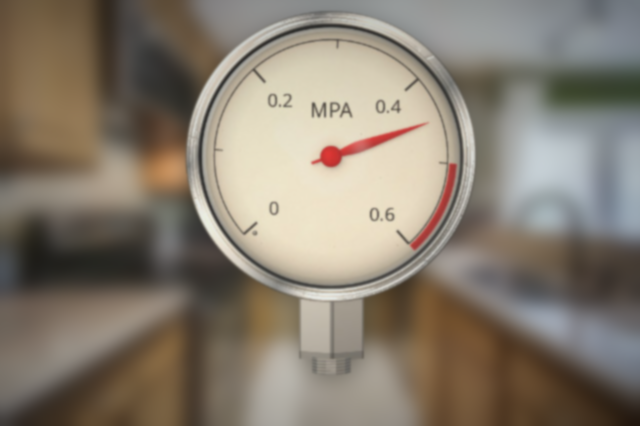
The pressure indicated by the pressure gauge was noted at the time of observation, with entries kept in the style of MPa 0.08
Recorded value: MPa 0.45
